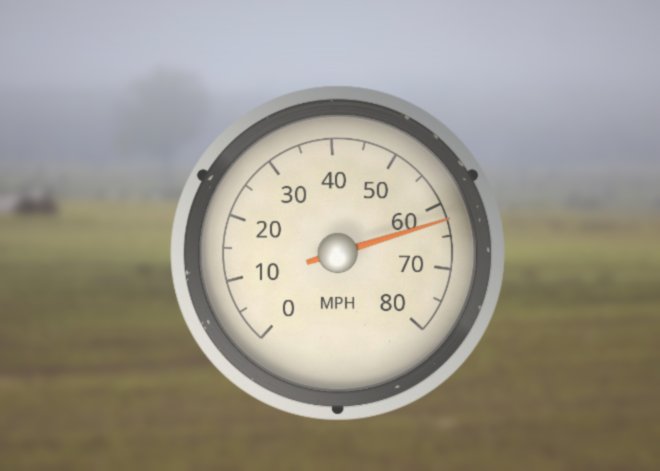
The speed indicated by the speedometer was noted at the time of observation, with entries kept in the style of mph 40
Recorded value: mph 62.5
